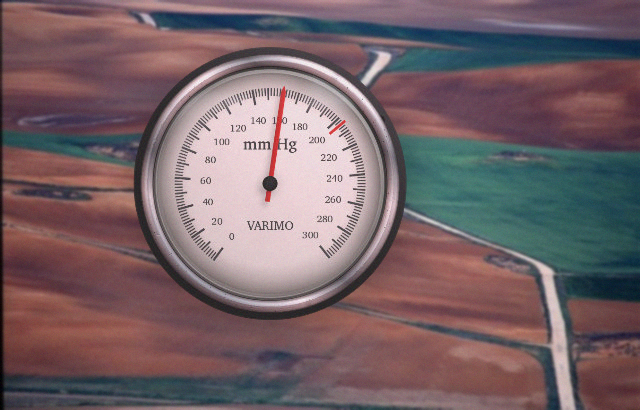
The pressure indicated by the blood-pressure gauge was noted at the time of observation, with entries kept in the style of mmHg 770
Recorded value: mmHg 160
